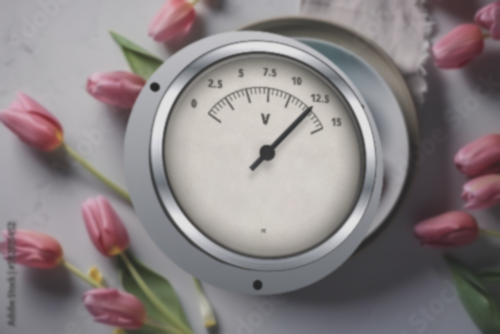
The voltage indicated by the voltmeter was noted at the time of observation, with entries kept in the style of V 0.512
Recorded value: V 12.5
